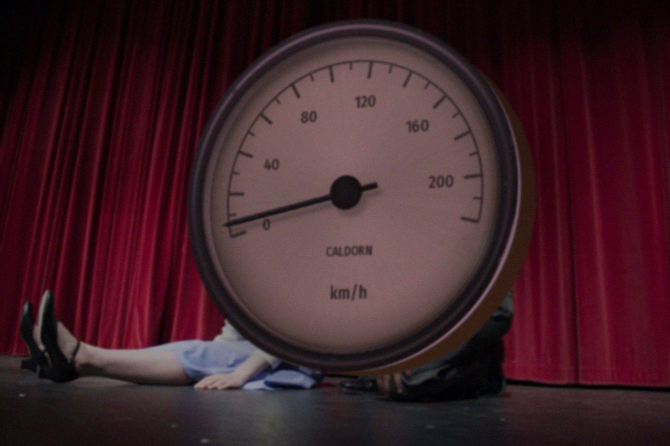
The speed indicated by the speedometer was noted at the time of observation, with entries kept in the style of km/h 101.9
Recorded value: km/h 5
